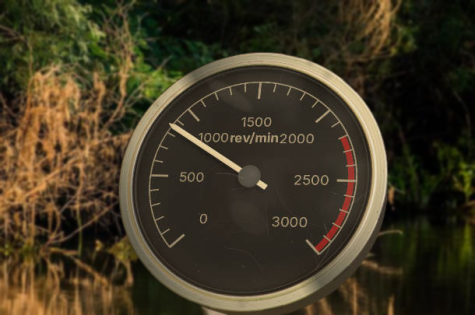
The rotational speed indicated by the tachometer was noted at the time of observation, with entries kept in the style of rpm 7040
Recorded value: rpm 850
